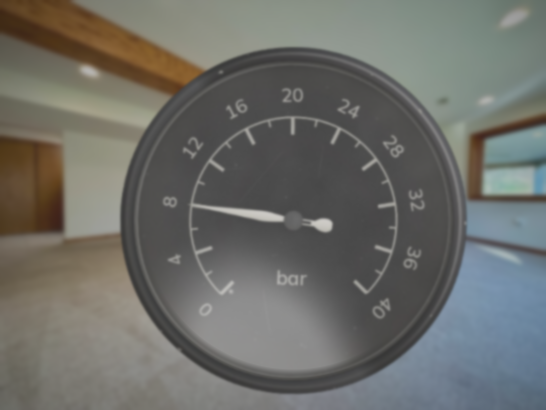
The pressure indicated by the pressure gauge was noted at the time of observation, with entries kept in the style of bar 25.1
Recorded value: bar 8
